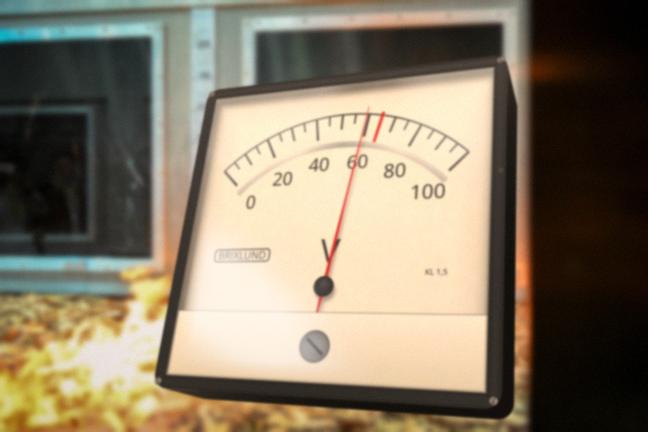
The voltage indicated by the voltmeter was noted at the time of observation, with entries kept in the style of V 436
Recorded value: V 60
